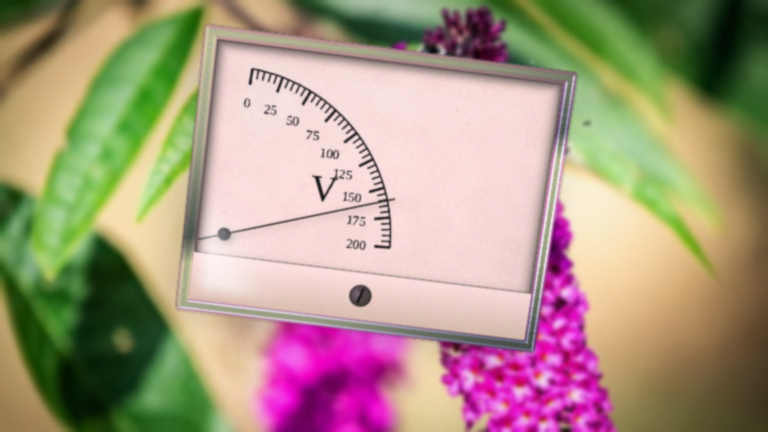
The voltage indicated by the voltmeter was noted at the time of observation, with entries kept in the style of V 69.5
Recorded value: V 160
